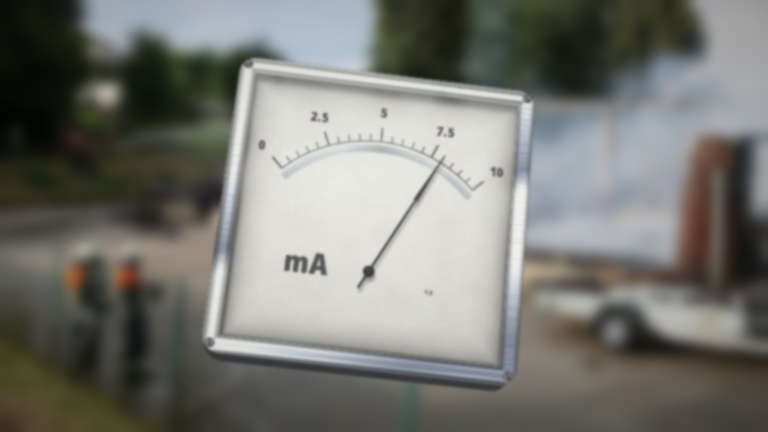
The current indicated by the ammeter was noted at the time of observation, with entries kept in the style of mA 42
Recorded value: mA 8
